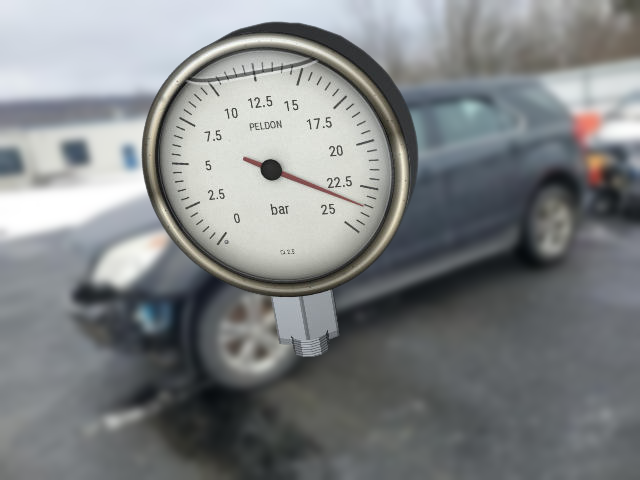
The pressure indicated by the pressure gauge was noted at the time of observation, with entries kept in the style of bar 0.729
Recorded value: bar 23.5
